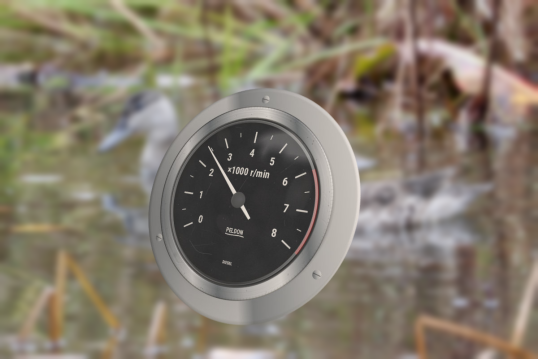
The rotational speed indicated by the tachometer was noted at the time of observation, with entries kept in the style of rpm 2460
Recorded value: rpm 2500
